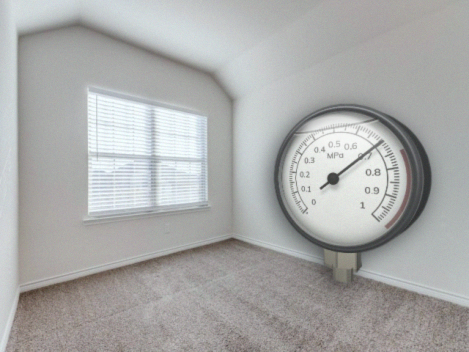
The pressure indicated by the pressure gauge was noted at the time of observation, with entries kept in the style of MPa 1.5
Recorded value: MPa 0.7
